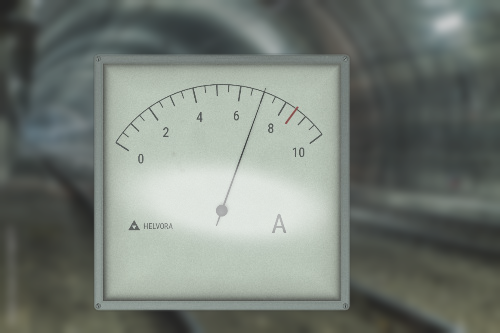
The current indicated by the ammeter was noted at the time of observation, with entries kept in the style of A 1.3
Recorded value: A 7
